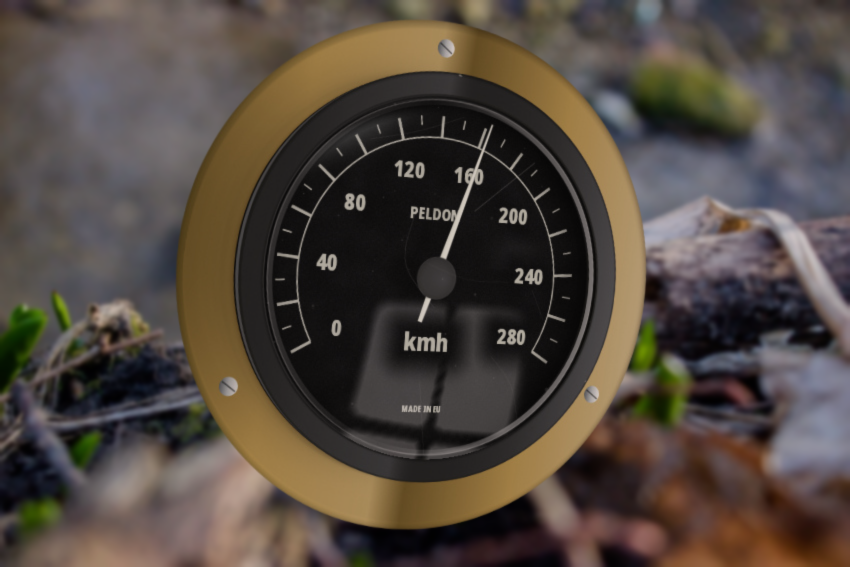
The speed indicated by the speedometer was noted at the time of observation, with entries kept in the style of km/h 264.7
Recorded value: km/h 160
